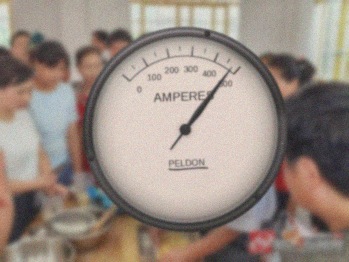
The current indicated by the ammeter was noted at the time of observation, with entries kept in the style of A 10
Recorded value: A 475
